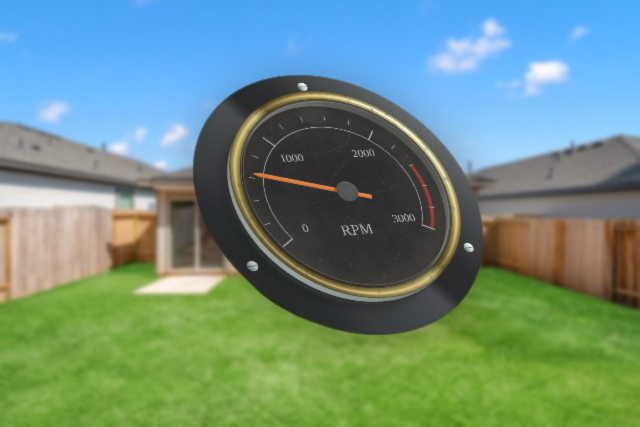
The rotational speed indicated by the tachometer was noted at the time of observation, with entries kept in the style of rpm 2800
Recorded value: rpm 600
